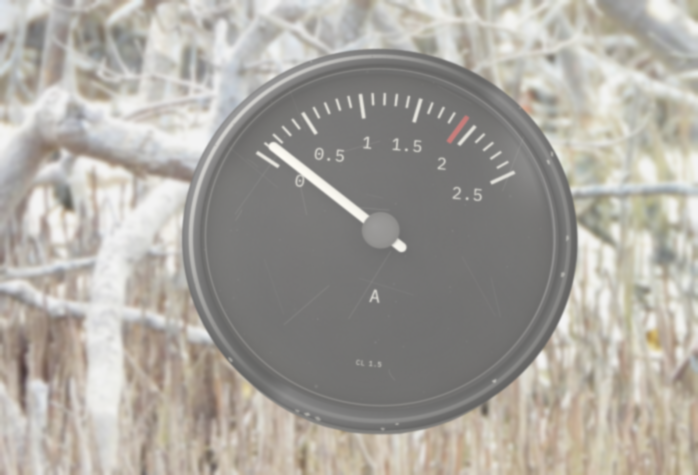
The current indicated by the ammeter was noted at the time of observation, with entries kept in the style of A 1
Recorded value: A 0.1
